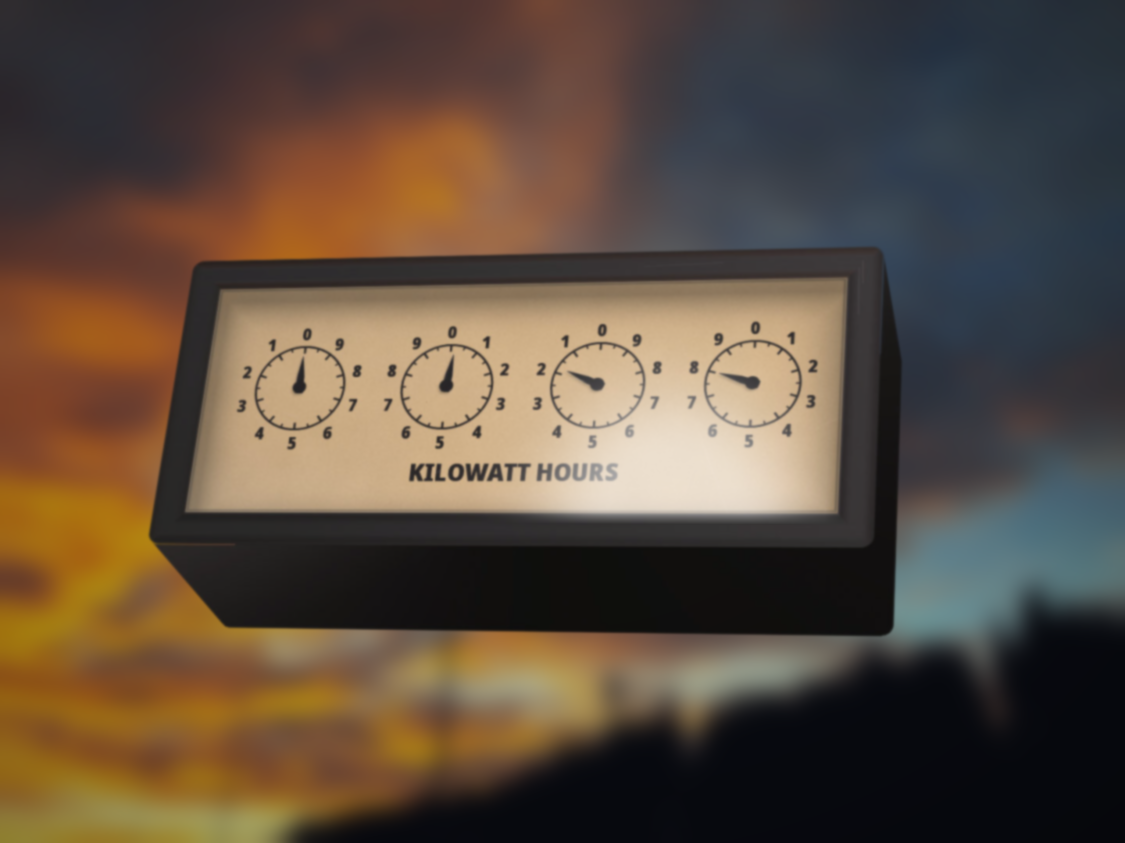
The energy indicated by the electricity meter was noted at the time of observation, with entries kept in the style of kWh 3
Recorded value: kWh 18
